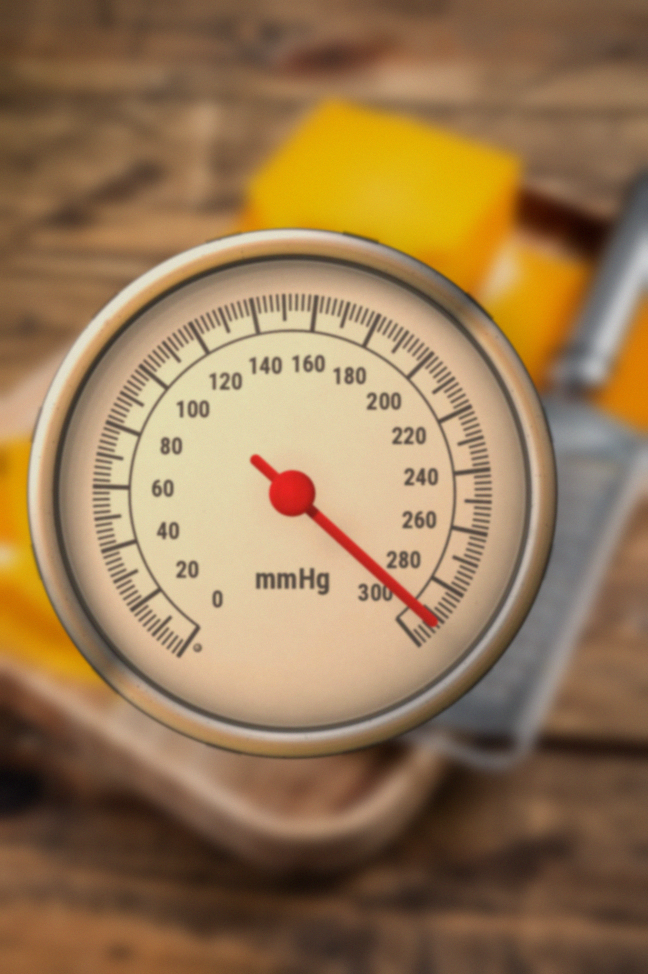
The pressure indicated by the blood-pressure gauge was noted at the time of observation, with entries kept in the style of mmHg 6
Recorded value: mmHg 292
